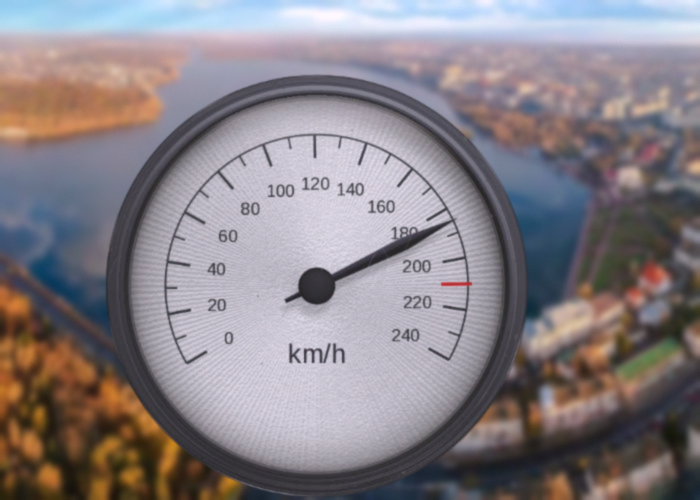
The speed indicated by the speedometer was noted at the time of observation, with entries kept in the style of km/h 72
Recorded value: km/h 185
